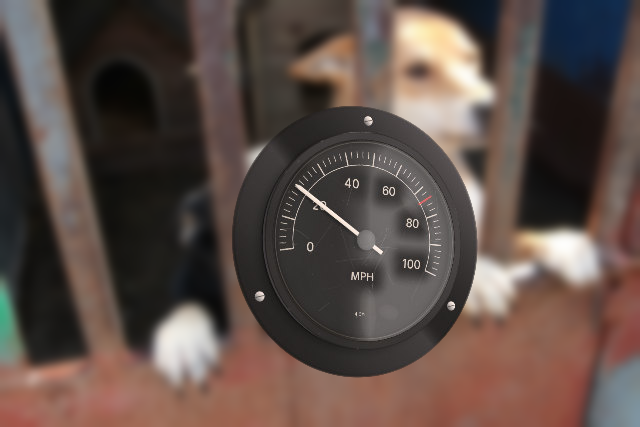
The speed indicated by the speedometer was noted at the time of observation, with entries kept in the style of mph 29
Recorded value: mph 20
